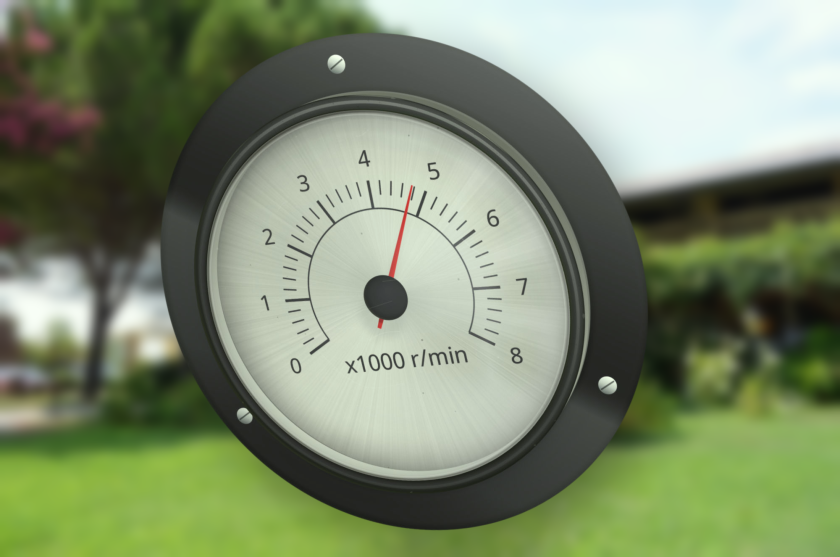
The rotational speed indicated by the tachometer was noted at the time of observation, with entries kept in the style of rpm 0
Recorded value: rpm 4800
